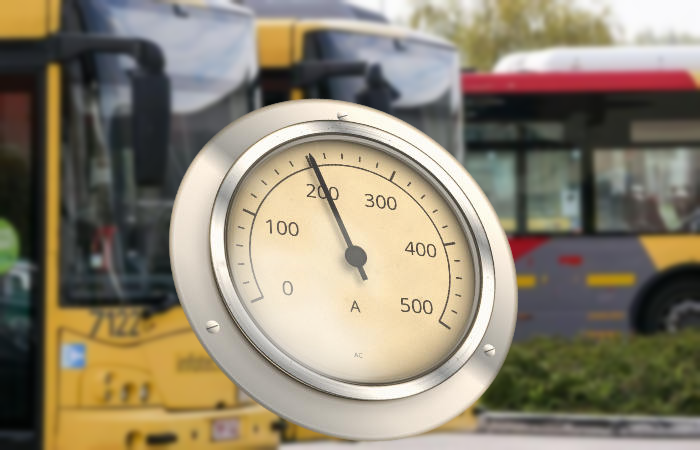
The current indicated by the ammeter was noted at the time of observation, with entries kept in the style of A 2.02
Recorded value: A 200
